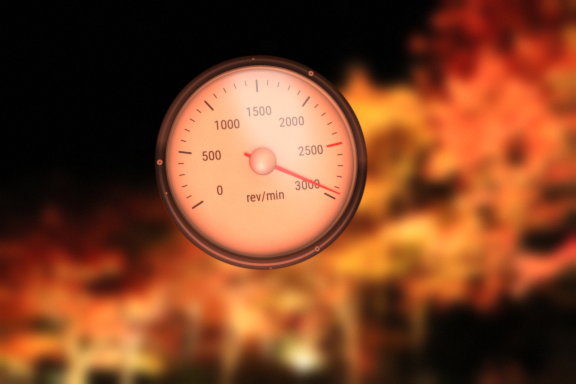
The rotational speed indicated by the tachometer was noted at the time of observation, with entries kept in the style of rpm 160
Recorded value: rpm 2950
